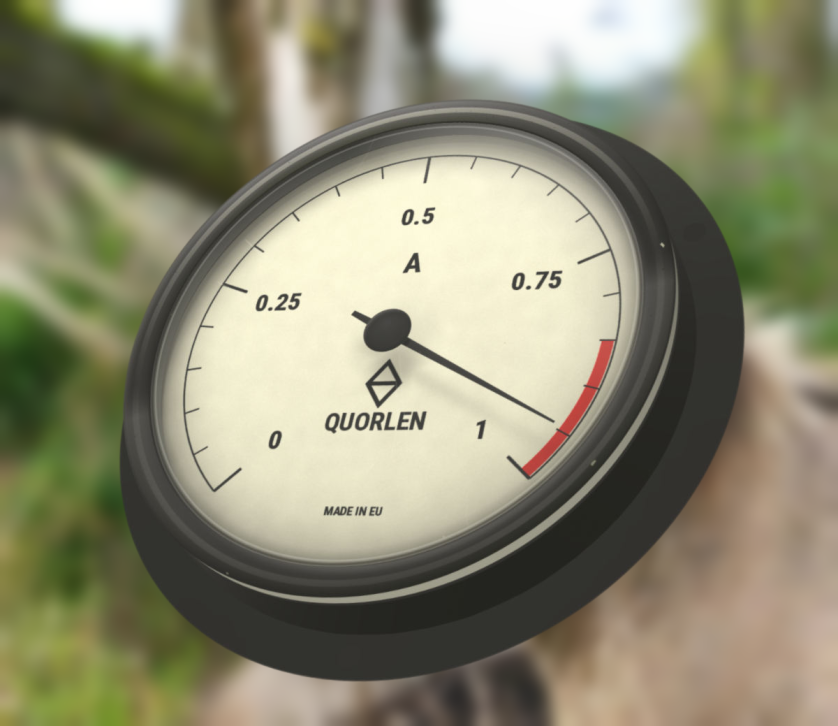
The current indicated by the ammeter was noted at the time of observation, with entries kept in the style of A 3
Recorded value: A 0.95
